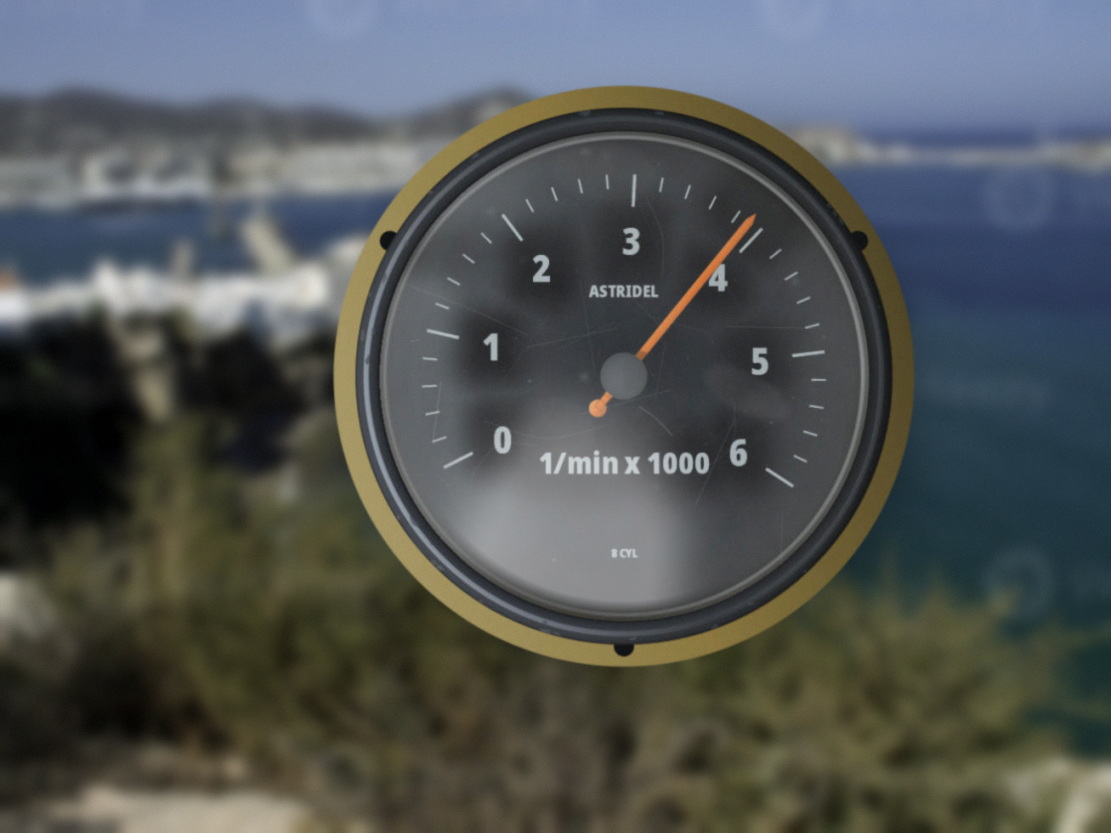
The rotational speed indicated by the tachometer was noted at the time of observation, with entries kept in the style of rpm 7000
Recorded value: rpm 3900
